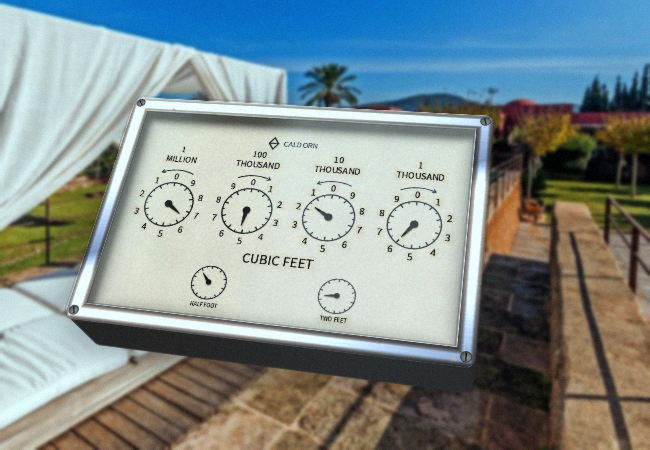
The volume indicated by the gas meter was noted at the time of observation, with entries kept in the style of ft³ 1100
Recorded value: ft³ 651600
